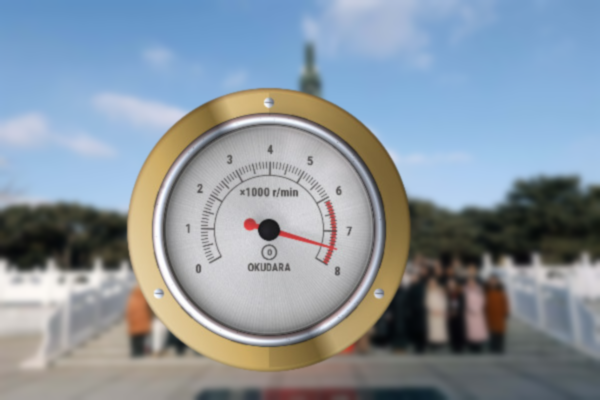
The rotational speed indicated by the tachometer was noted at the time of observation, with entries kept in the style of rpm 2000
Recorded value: rpm 7500
